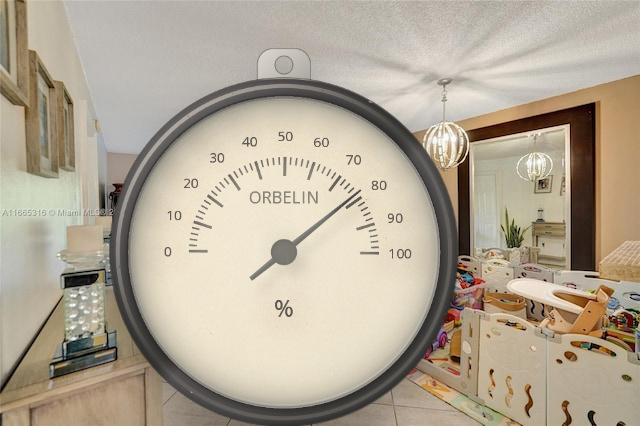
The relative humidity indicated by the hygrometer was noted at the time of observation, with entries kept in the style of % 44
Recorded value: % 78
